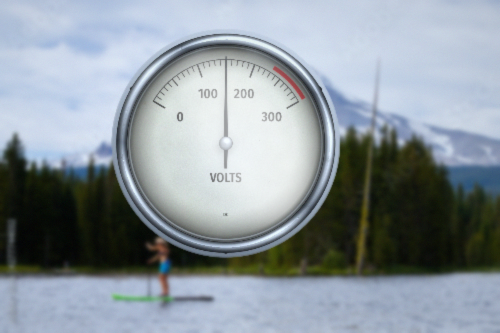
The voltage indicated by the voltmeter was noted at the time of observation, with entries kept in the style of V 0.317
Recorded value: V 150
